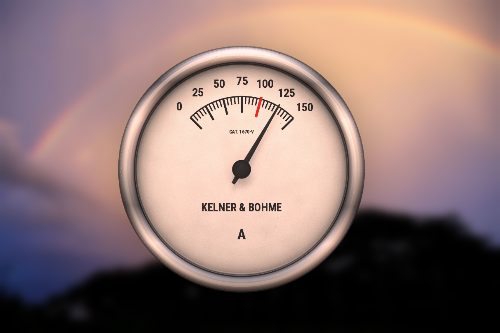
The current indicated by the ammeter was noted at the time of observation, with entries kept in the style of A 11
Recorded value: A 125
